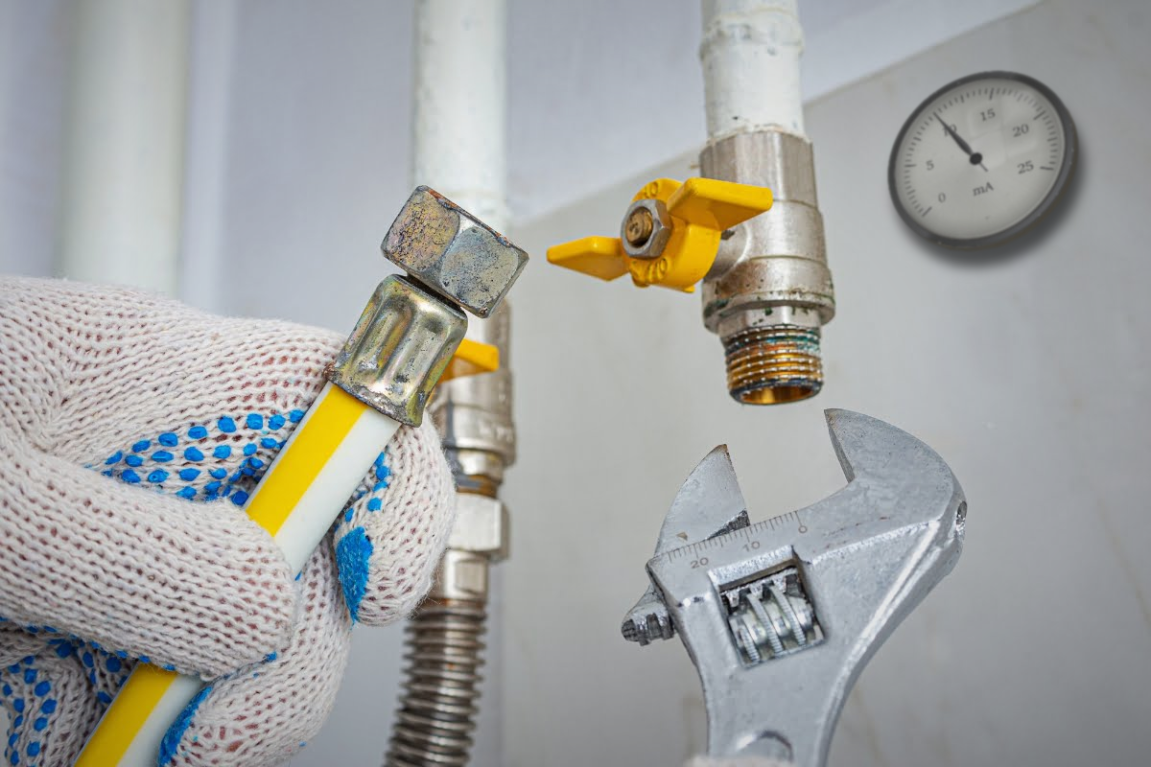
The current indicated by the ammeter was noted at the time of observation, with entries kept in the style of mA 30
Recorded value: mA 10
